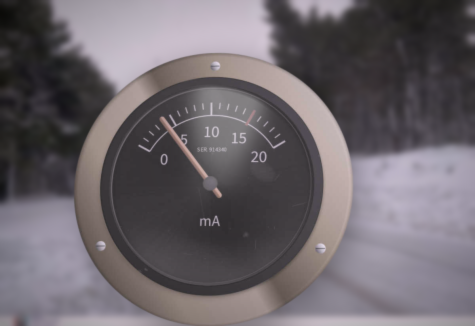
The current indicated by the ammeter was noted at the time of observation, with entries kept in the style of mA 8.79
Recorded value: mA 4
